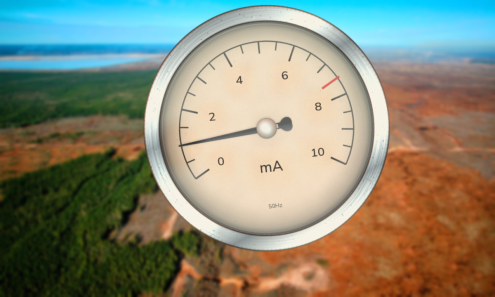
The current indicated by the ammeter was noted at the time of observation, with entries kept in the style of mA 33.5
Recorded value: mA 1
